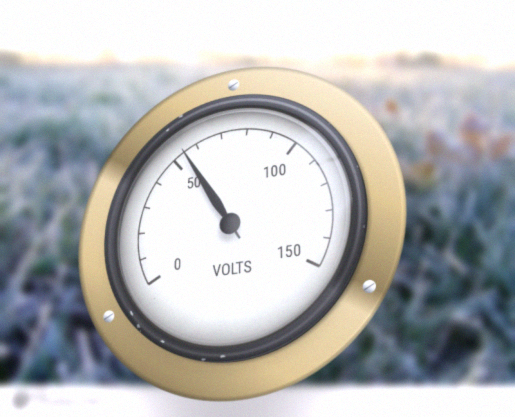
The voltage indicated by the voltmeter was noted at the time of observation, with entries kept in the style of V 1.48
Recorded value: V 55
